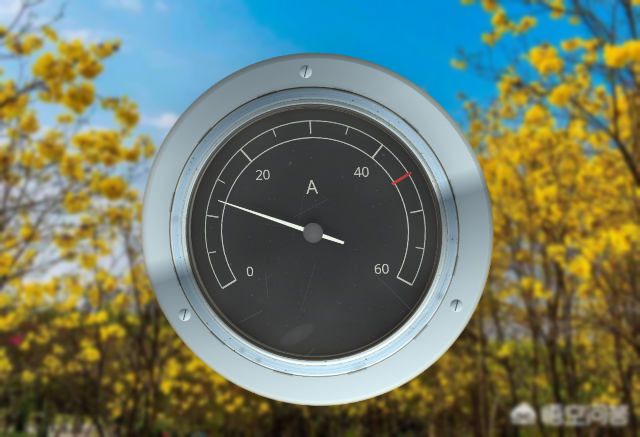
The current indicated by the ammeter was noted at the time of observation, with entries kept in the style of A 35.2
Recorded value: A 12.5
